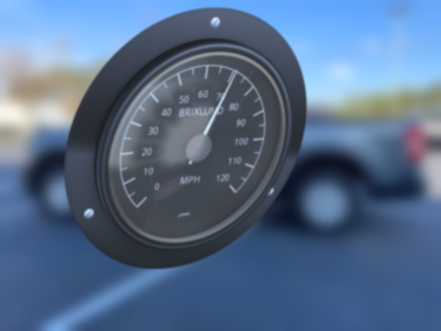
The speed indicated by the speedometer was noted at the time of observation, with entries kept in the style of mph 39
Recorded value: mph 70
